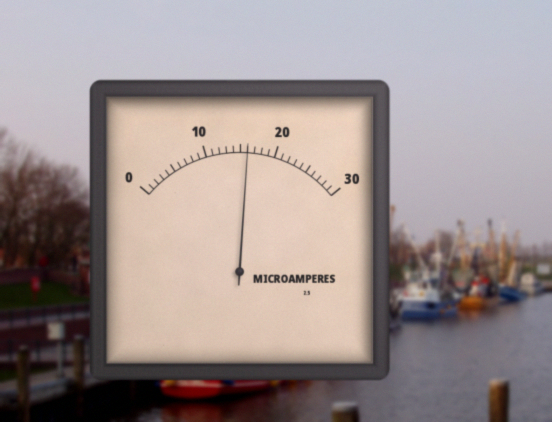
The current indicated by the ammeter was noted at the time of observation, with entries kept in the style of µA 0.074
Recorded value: µA 16
